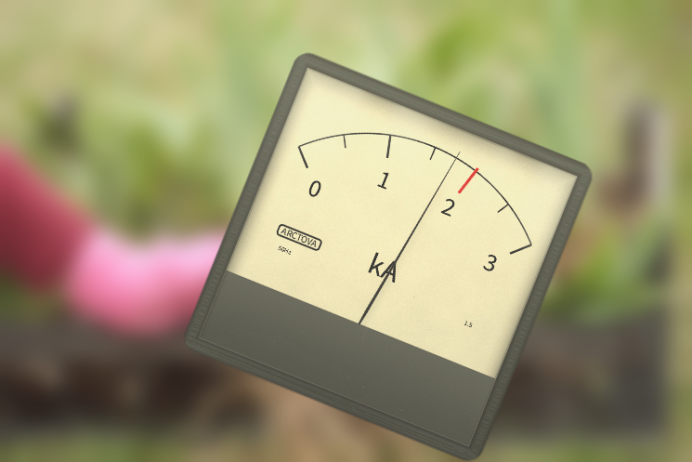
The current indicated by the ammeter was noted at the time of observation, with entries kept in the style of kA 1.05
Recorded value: kA 1.75
